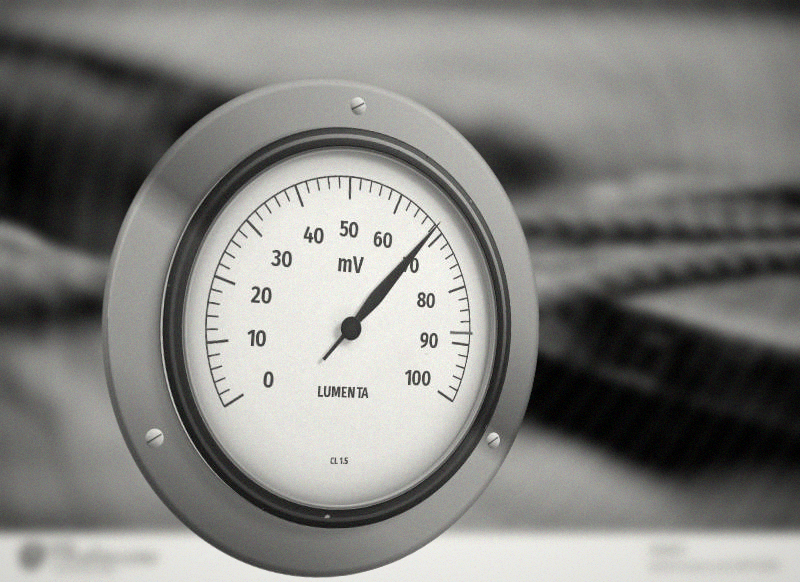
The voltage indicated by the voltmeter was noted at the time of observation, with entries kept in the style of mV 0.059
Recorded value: mV 68
